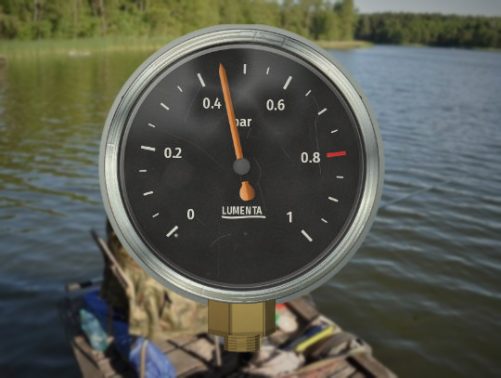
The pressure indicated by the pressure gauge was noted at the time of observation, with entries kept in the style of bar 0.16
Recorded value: bar 0.45
